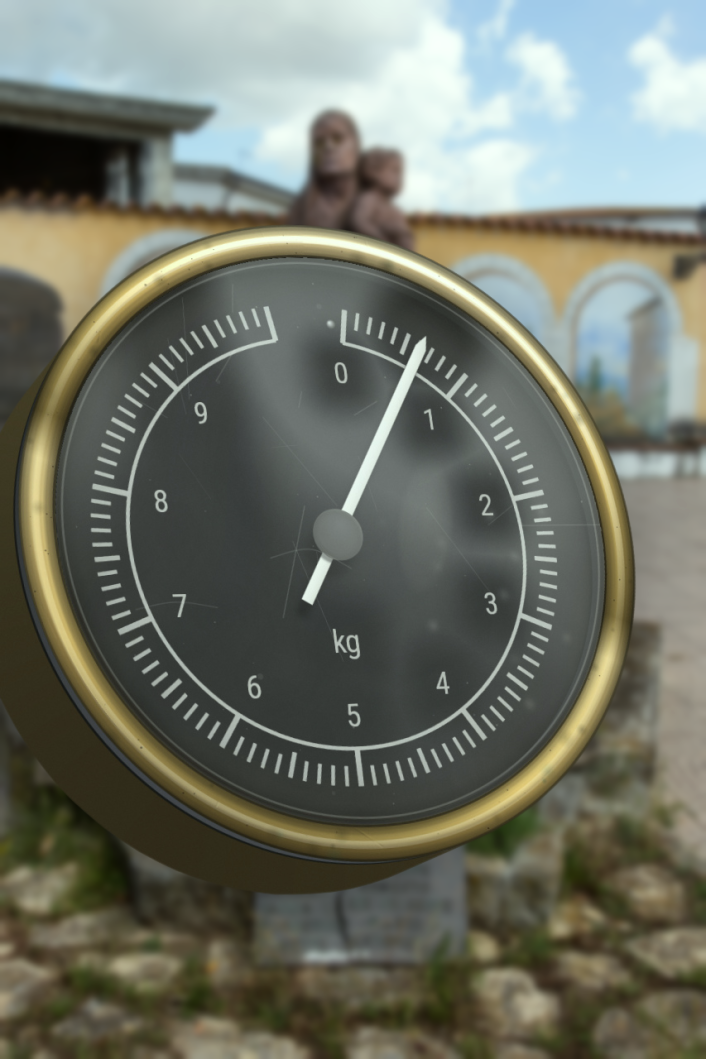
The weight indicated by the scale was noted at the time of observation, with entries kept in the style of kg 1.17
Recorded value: kg 0.6
